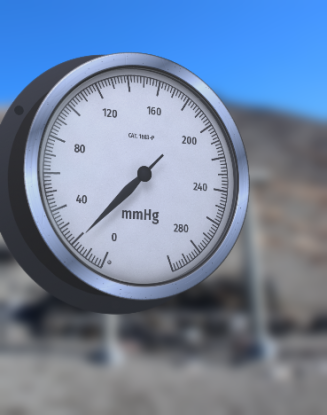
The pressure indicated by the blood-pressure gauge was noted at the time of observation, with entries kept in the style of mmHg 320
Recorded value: mmHg 20
